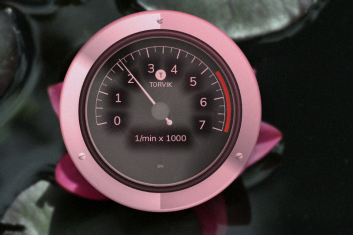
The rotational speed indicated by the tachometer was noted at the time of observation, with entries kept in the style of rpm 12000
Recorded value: rpm 2125
